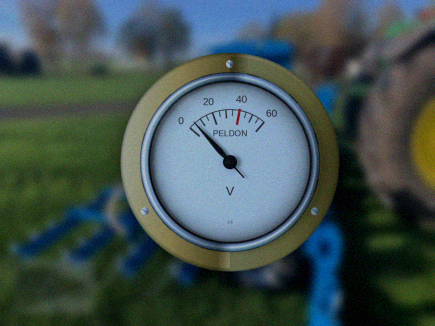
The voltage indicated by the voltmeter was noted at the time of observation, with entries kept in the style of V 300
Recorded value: V 5
